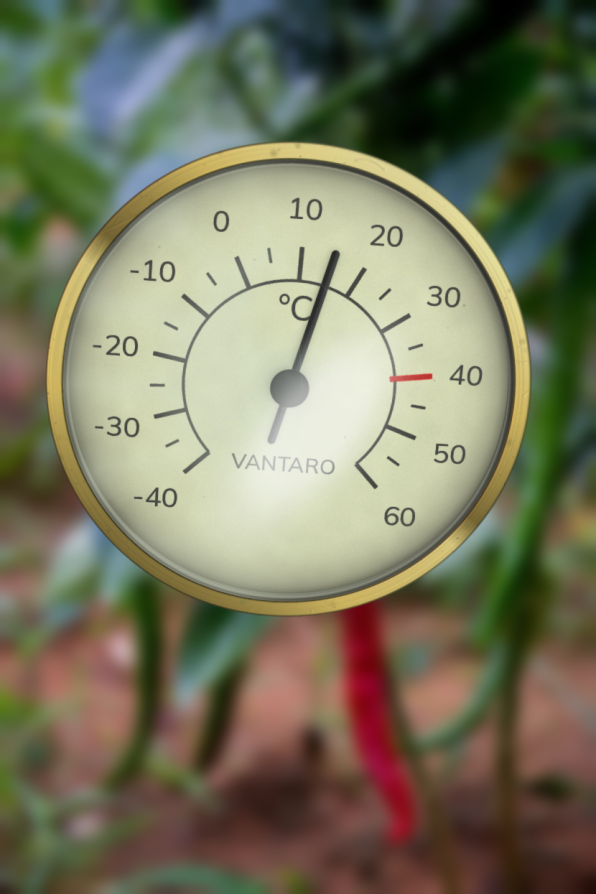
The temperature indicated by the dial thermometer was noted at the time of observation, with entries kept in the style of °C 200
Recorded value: °C 15
